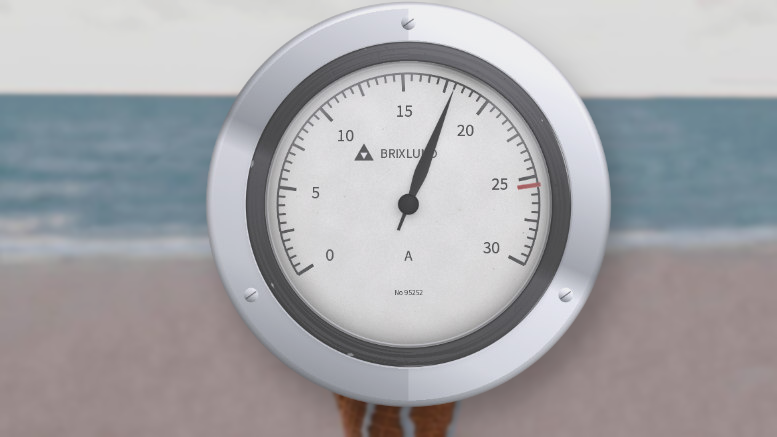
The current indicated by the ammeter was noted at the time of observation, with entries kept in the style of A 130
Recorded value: A 18
